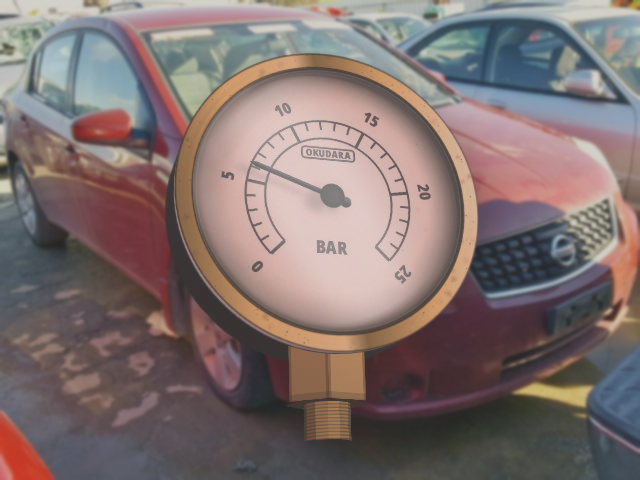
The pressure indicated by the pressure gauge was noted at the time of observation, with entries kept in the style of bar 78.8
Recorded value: bar 6
